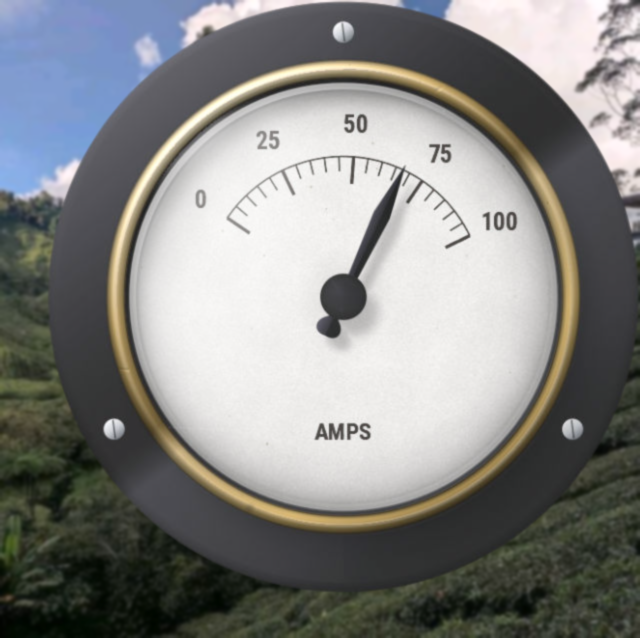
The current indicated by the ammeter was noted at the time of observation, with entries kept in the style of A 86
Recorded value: A 67.5
